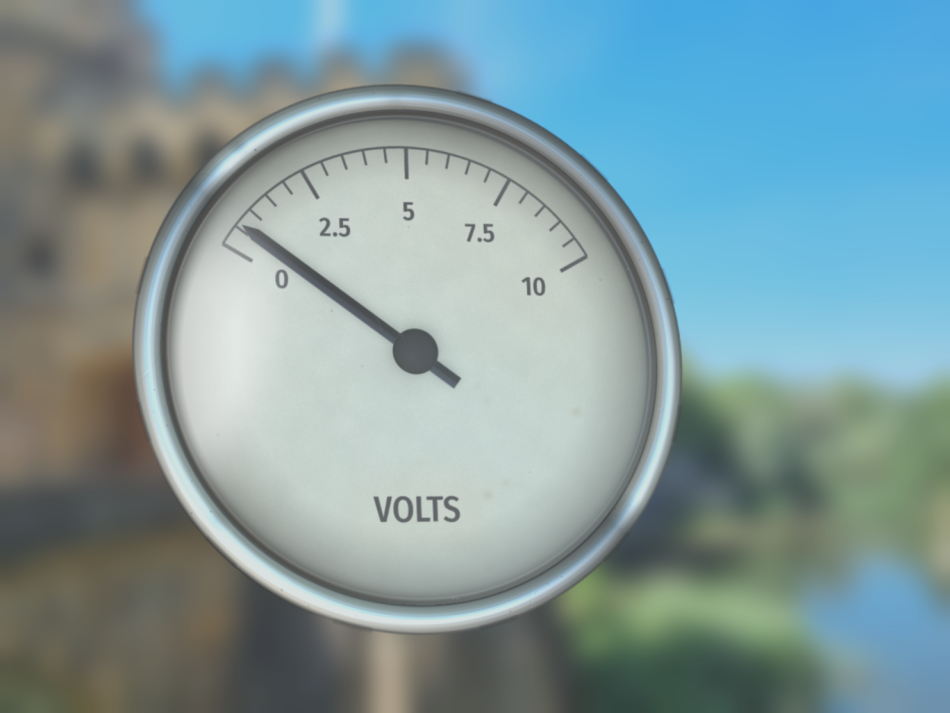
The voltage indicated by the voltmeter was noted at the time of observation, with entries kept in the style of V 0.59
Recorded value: V 0.5
